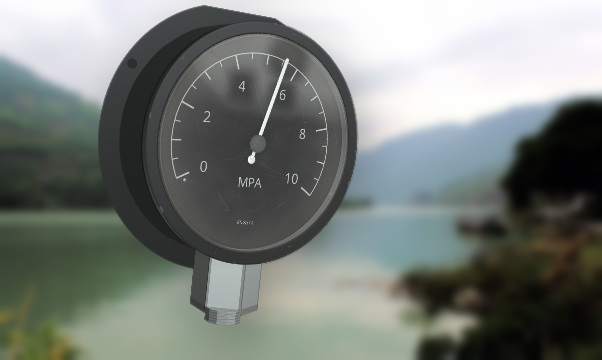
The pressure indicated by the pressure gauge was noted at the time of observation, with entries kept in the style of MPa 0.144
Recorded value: MPa 5.5
